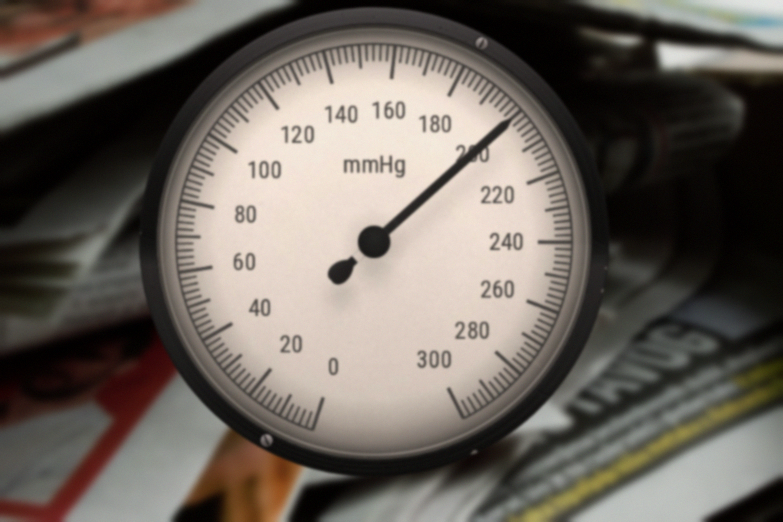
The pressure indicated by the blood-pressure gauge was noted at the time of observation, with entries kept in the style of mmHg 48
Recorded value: mmHg 200
